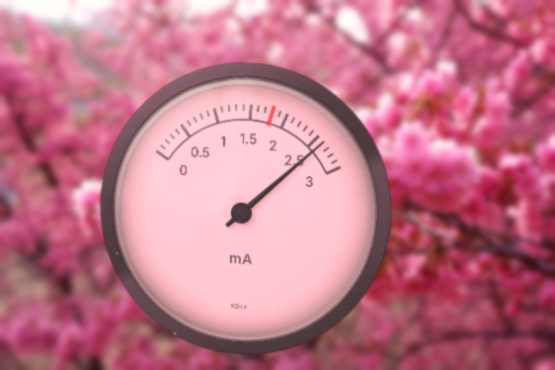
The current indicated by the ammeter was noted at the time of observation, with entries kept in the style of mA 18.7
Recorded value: mA 2.6
